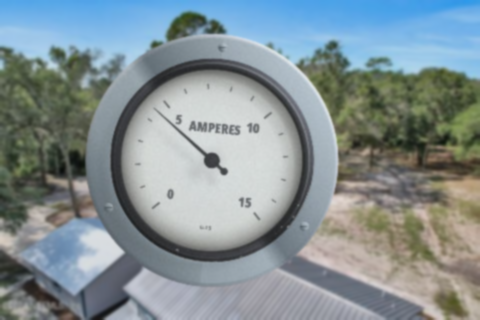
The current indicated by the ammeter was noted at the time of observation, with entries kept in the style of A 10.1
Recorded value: A 4.5
